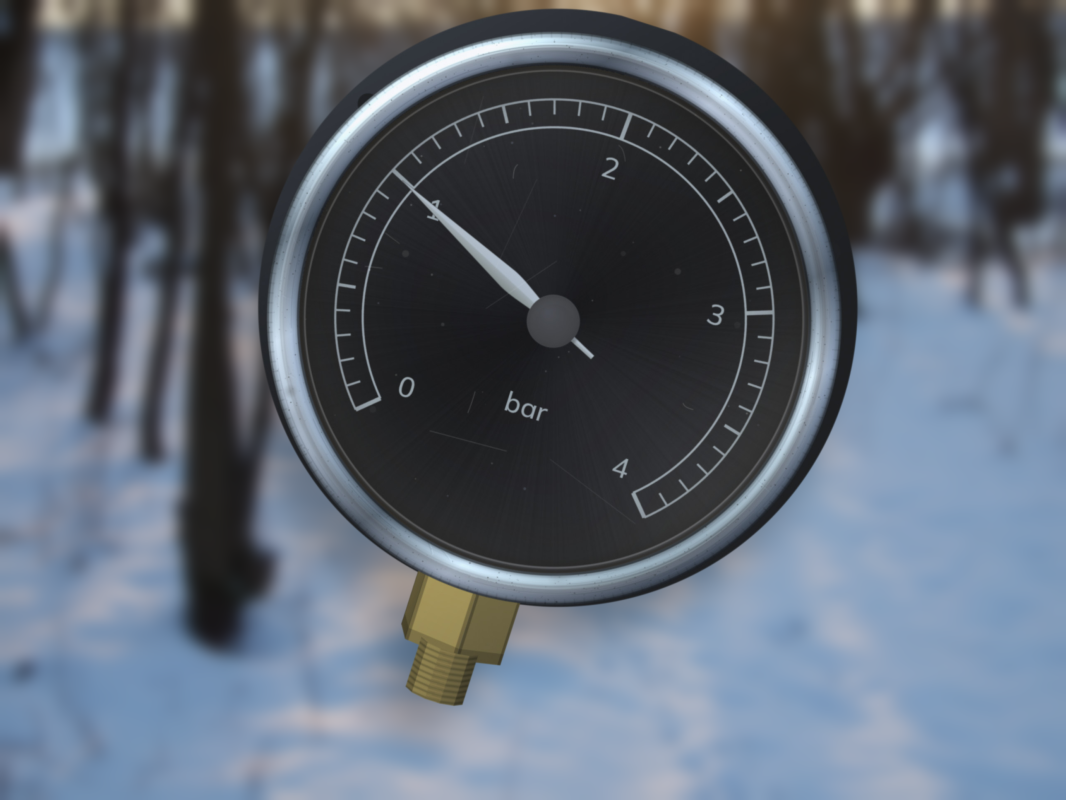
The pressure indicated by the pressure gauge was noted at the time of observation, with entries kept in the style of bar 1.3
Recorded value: bar 1
